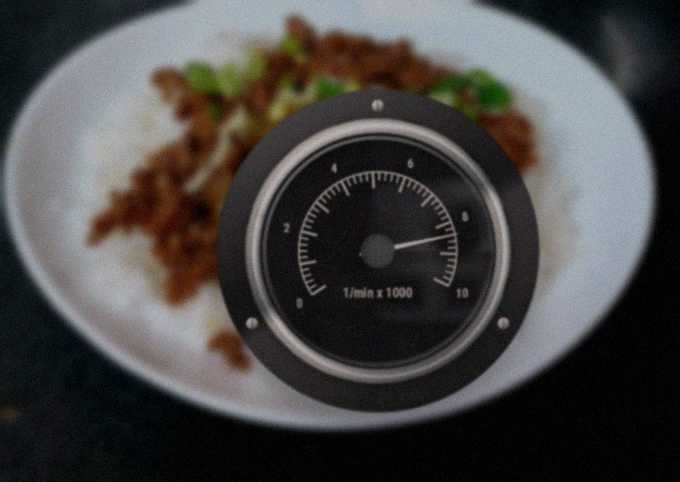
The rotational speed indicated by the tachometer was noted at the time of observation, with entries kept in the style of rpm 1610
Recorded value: rpm 8400
